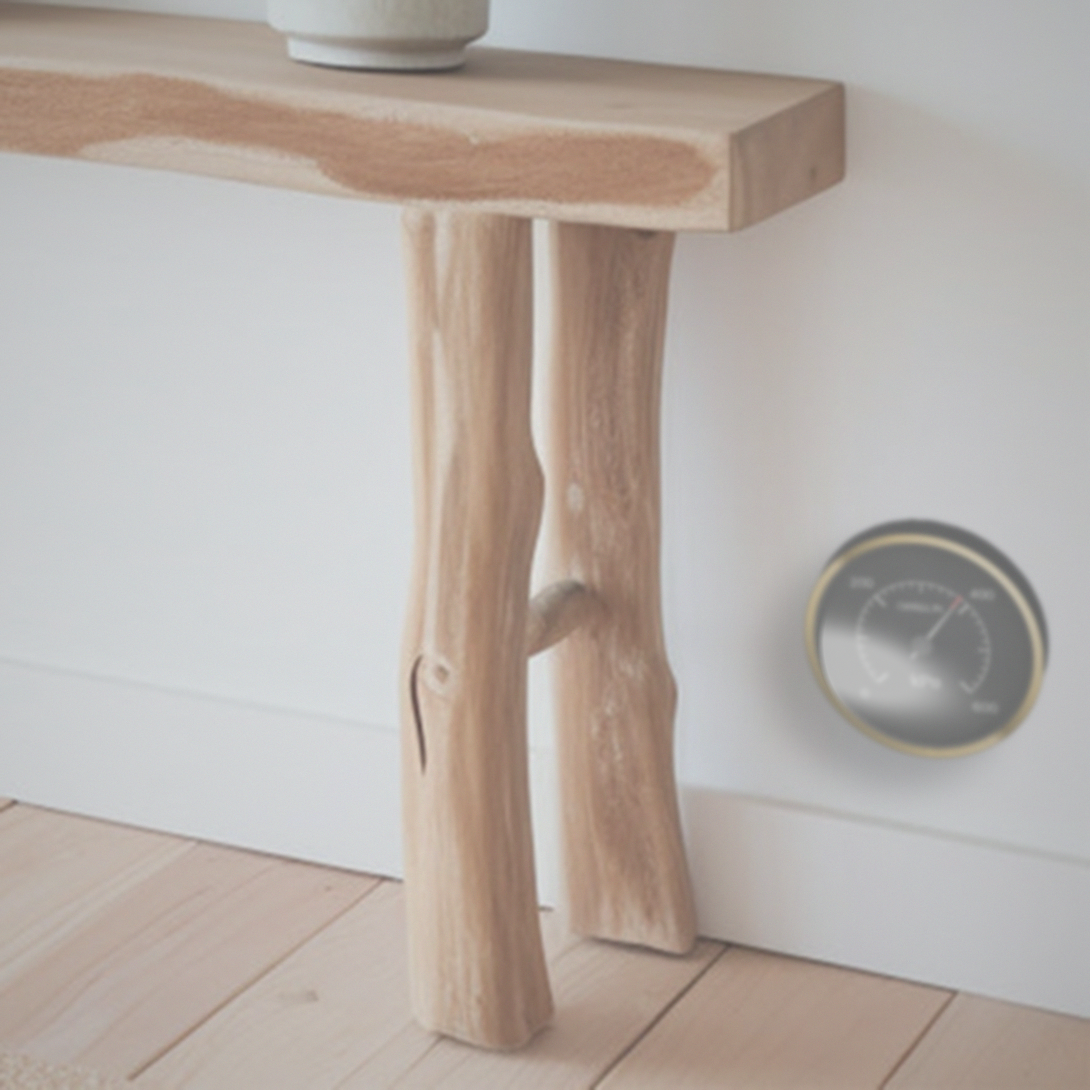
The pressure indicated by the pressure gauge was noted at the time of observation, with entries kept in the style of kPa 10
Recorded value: kPa 380
